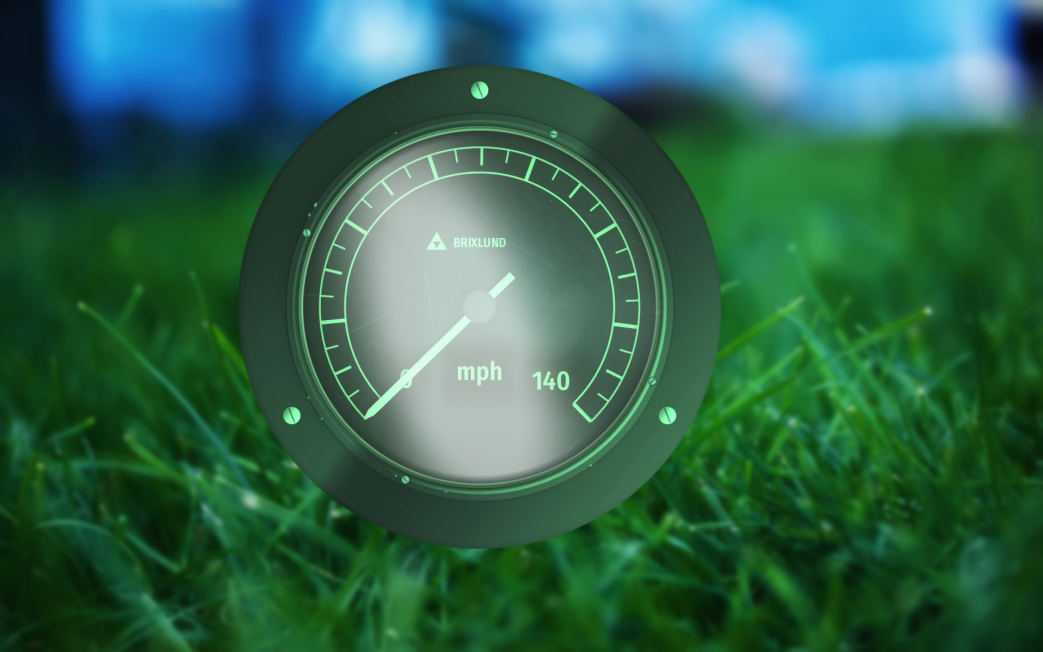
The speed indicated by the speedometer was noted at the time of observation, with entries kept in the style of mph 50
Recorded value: mph 0
